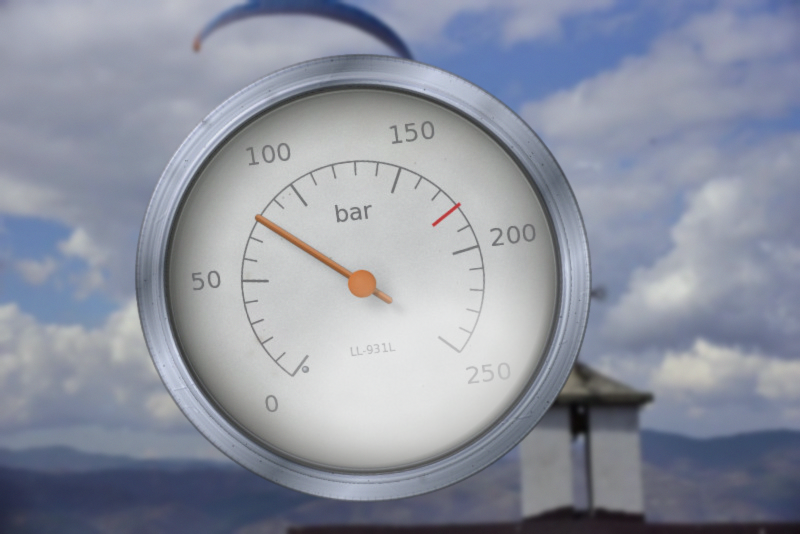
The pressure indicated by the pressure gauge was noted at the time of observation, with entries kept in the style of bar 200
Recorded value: bar 80
